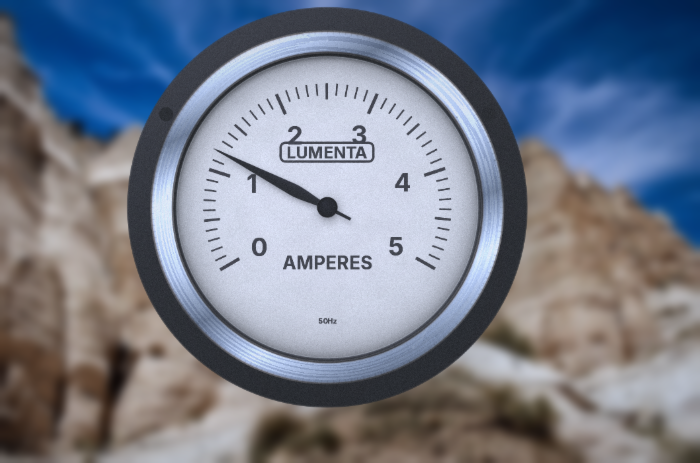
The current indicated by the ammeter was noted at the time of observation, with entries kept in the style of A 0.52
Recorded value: A 1.2
